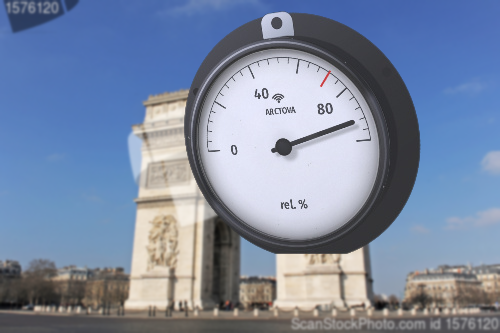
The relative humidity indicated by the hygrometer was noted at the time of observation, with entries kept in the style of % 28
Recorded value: % 92
